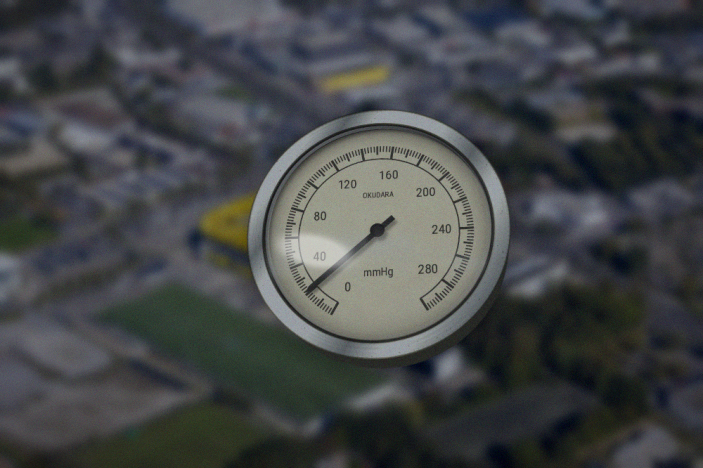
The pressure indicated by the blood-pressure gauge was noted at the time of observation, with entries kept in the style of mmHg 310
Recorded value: mmHg 20
